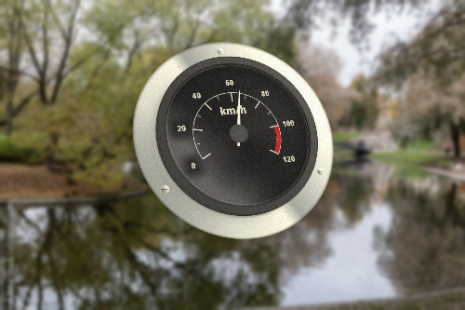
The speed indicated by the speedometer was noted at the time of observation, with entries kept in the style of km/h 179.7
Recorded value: km/h 65
